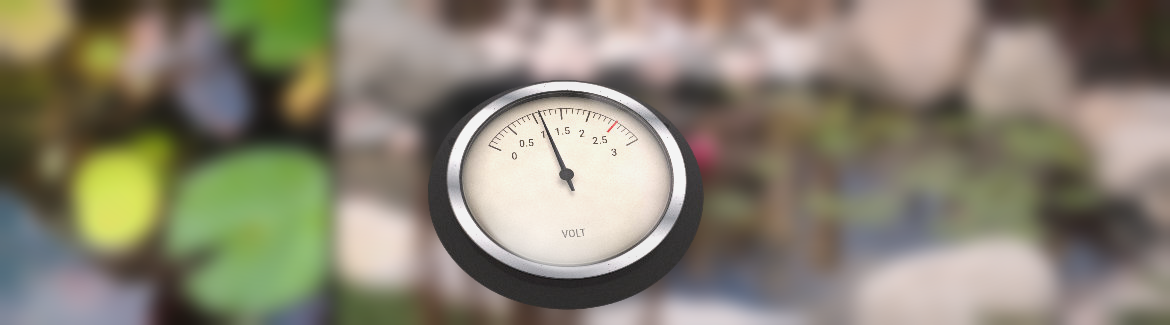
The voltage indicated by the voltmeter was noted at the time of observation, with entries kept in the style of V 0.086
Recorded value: V 1.1
